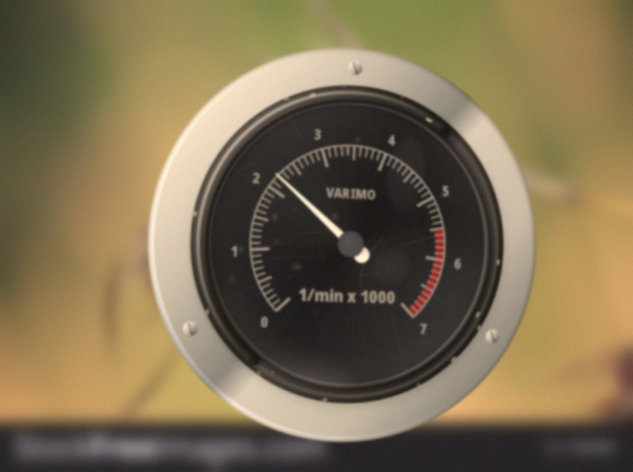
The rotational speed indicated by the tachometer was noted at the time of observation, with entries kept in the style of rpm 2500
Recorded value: rpm 2200
